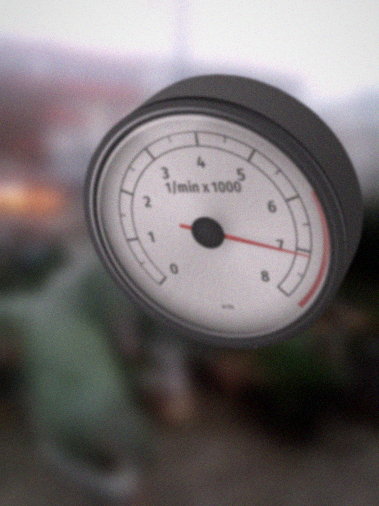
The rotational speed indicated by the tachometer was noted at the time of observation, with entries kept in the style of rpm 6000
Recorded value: rpm 7000
